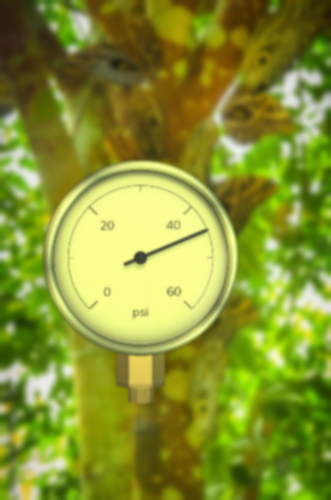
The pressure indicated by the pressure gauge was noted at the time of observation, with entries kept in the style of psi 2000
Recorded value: psi 45
